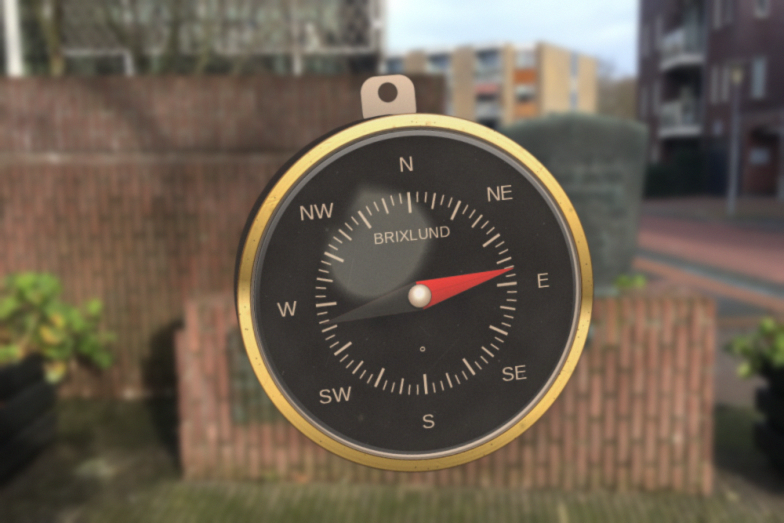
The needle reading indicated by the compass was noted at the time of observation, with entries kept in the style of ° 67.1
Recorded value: ° 80
